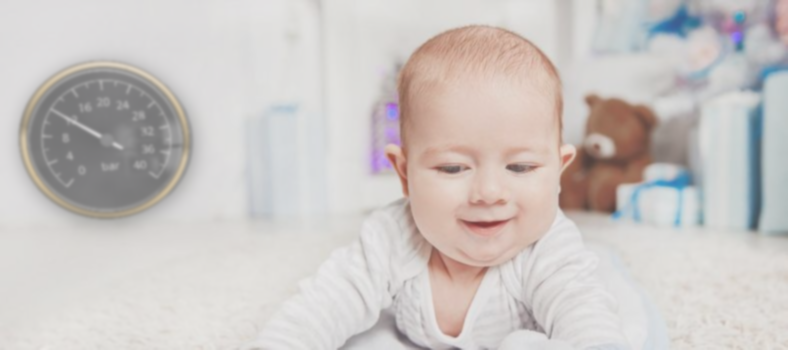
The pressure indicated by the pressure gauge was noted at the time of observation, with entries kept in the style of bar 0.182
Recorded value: bar 12
